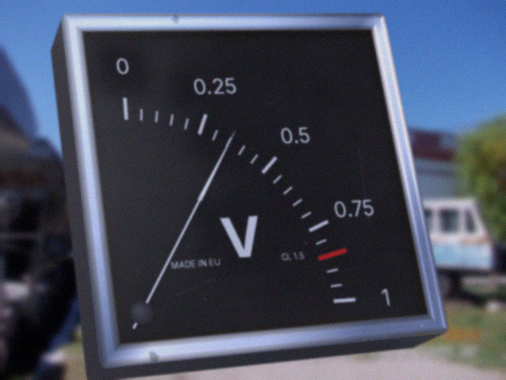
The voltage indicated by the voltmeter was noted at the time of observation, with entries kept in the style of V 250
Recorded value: V 0.35
